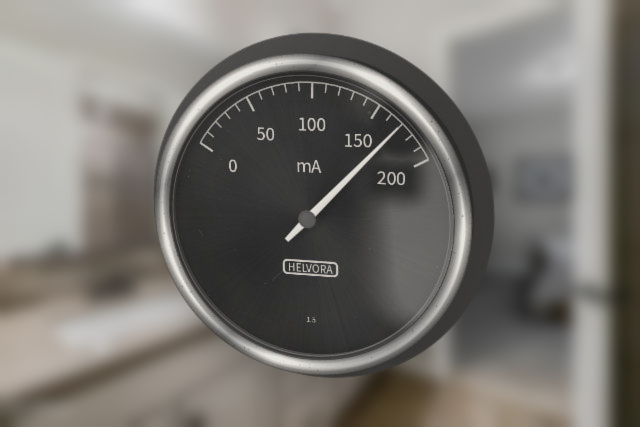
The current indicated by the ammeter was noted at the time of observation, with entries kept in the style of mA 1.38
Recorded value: mA 170
